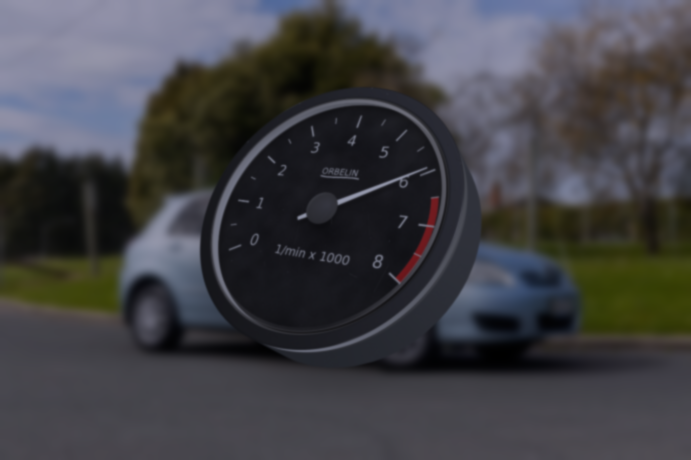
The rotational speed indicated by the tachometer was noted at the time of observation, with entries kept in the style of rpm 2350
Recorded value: rpm 6000
